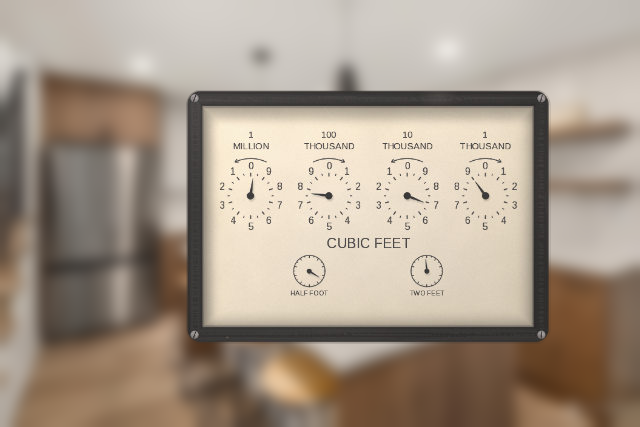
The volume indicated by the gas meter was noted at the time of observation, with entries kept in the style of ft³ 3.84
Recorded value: ft³ 976900
